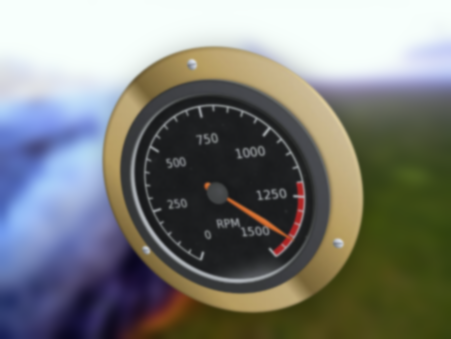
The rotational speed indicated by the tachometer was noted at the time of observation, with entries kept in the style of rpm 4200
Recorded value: rpm 1400
